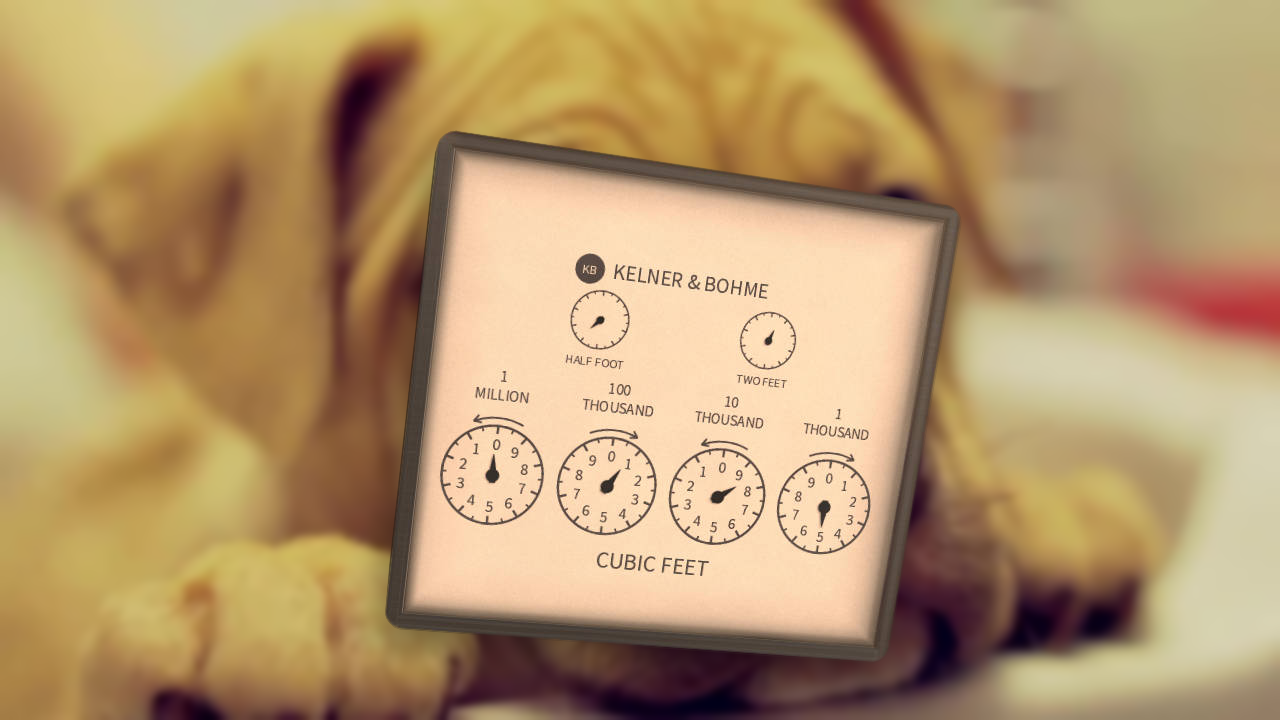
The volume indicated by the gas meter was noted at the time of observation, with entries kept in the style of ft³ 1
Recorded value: ft³ 8500
